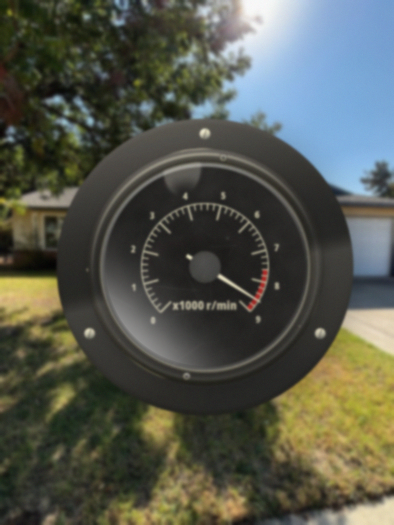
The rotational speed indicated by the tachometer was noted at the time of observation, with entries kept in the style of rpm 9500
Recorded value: rpm 8600
